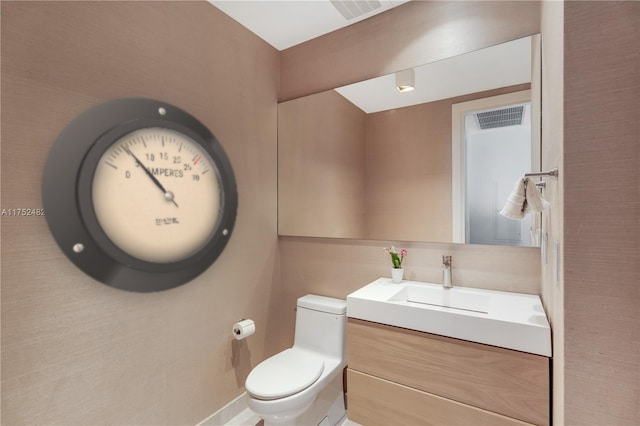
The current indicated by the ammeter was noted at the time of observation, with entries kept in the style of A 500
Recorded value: A 5
